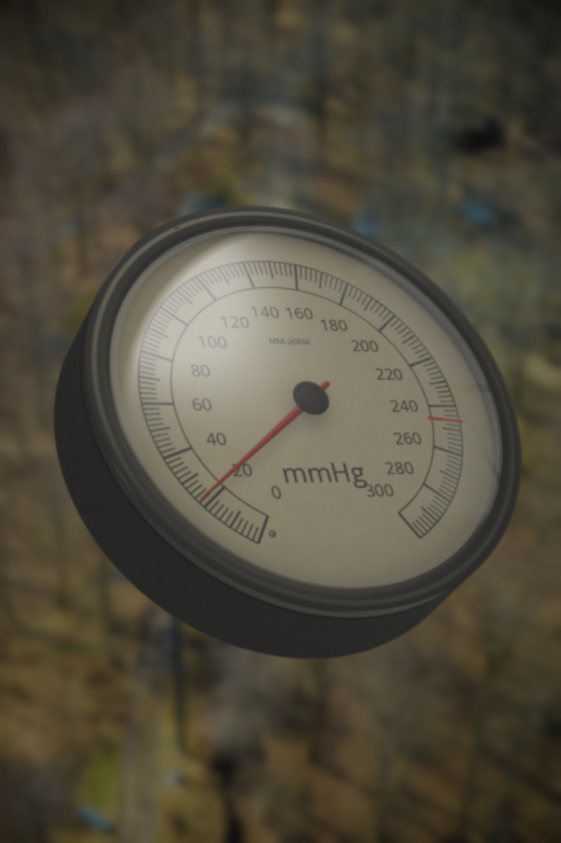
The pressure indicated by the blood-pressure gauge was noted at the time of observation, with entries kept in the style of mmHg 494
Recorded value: mmHg 22
